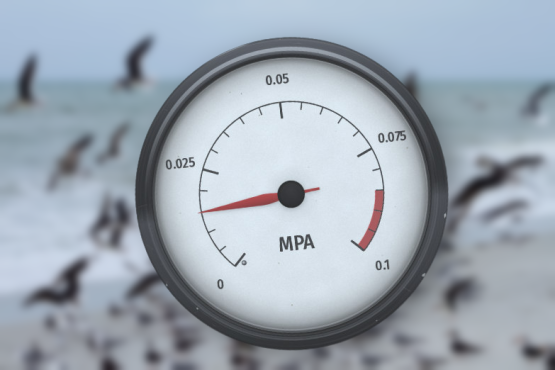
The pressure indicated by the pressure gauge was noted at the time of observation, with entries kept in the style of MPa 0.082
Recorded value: MPa 0.015
